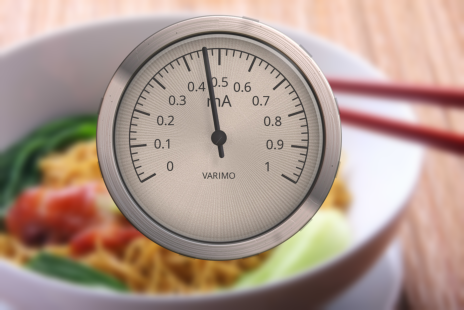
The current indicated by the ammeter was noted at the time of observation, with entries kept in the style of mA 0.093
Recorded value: mA 0.46
